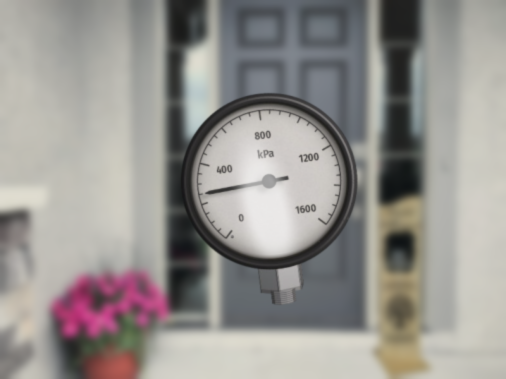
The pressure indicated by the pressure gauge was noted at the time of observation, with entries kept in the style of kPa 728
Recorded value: kPa 250
